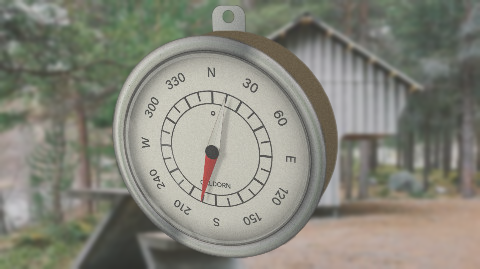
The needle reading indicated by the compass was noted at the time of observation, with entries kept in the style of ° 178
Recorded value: ° 195
